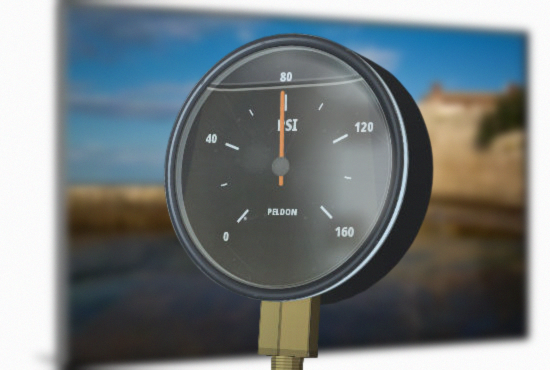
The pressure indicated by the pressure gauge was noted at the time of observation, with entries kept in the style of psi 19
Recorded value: psi 80
